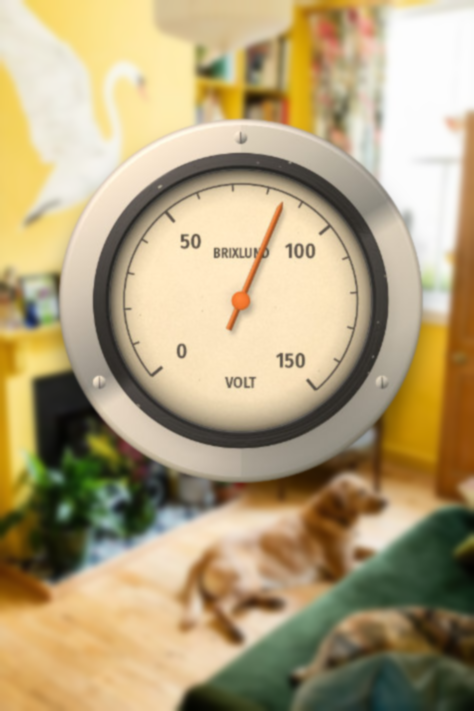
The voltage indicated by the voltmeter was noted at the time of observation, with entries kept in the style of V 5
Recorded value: V 85
